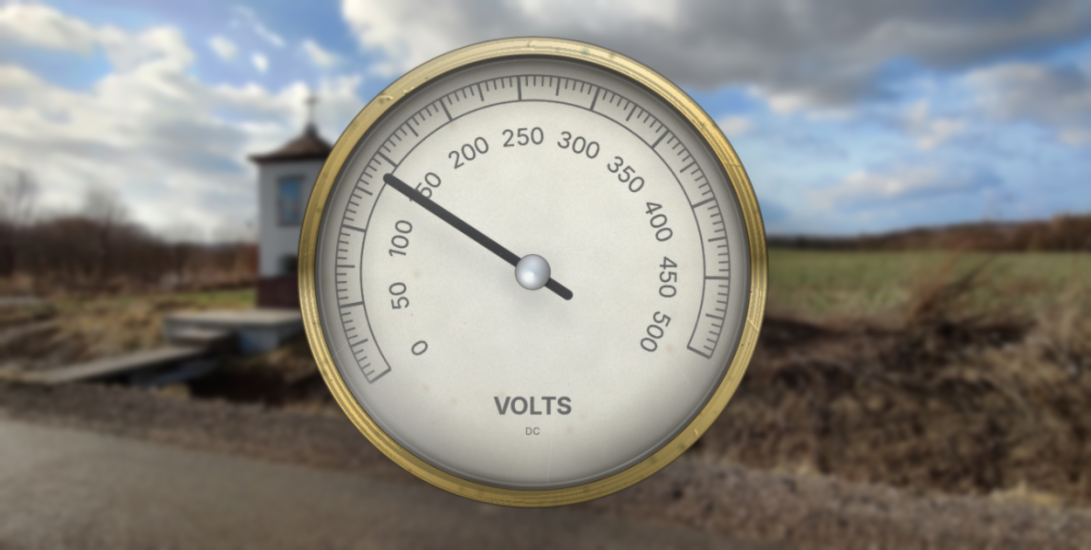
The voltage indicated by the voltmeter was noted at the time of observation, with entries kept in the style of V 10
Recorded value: V 140
